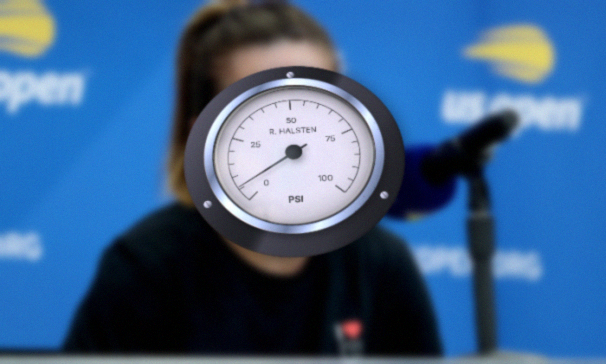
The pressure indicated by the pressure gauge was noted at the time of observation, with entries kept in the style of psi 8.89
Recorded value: psi 5
